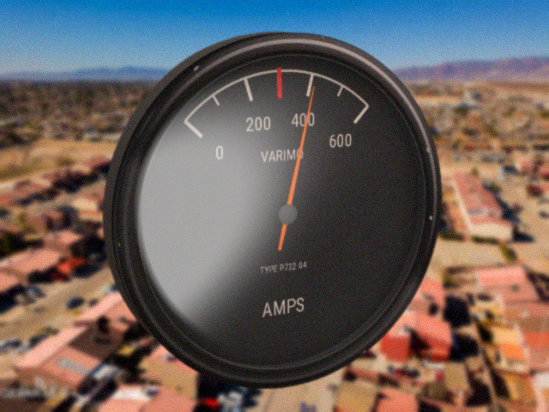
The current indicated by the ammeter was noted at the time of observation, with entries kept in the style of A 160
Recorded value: A 400
